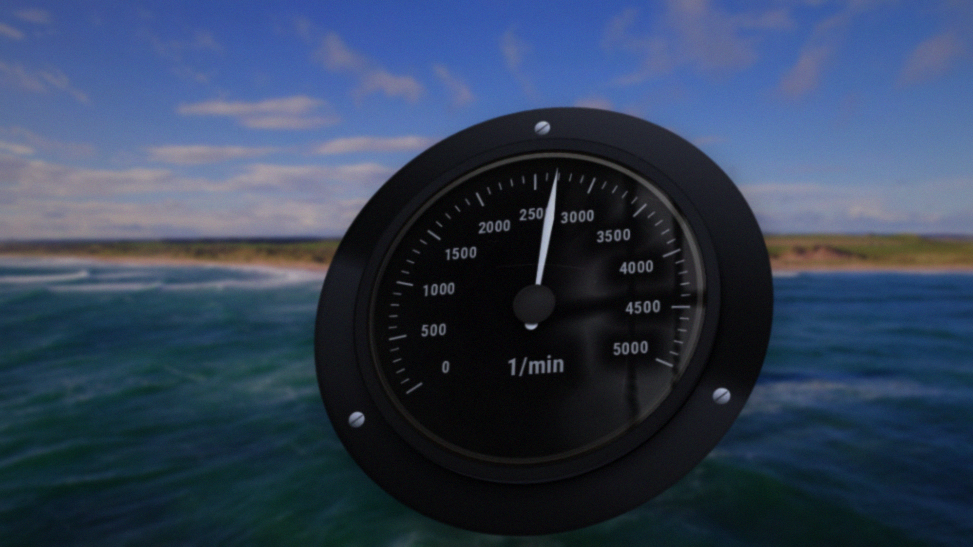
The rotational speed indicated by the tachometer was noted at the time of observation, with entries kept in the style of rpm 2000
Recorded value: rpm 2700
